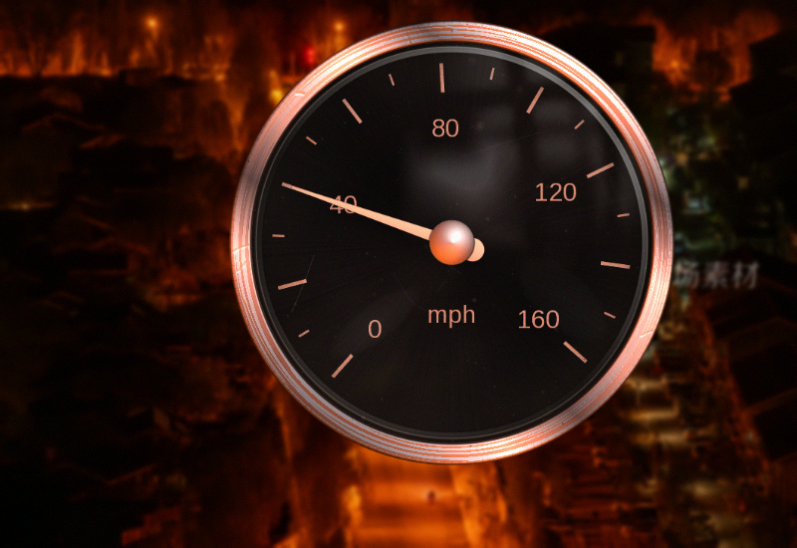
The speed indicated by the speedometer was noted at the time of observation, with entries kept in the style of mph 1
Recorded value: mph 40
